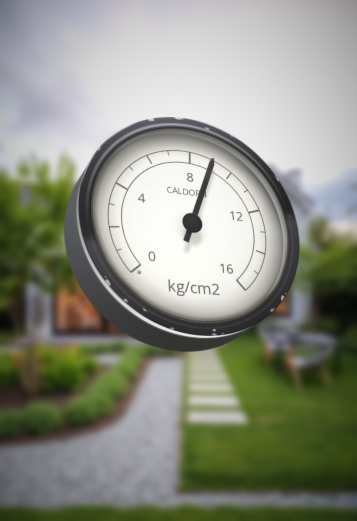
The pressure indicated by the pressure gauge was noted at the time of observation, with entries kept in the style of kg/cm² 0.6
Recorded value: kg/cm² 9
